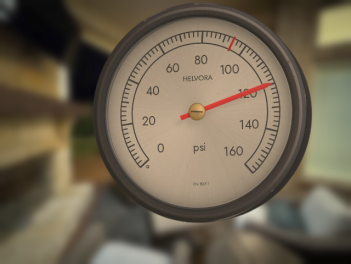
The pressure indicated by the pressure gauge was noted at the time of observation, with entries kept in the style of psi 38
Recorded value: psi 120
